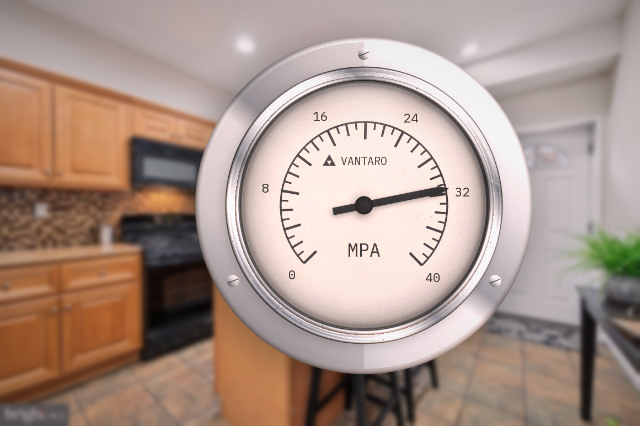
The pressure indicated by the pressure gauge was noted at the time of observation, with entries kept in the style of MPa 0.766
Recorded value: MPa 31.5
